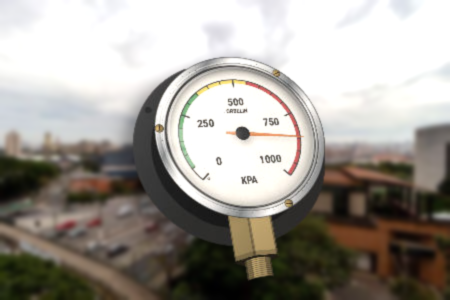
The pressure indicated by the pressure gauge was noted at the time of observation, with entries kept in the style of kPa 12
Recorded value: kPa 850
